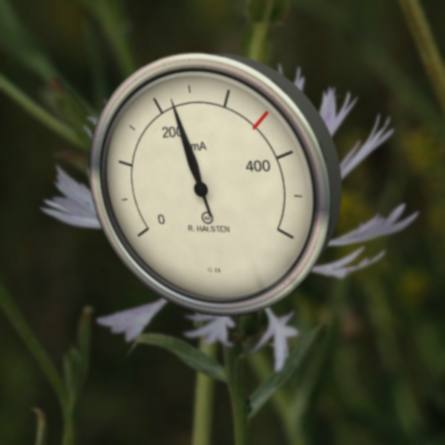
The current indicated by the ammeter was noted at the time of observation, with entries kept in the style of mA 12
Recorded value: mA 225
